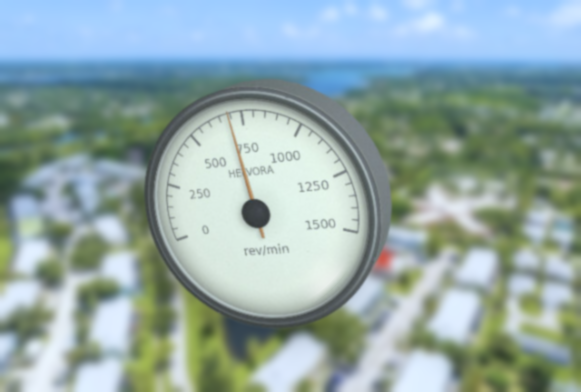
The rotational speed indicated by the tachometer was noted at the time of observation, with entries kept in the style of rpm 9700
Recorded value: rpm 700
